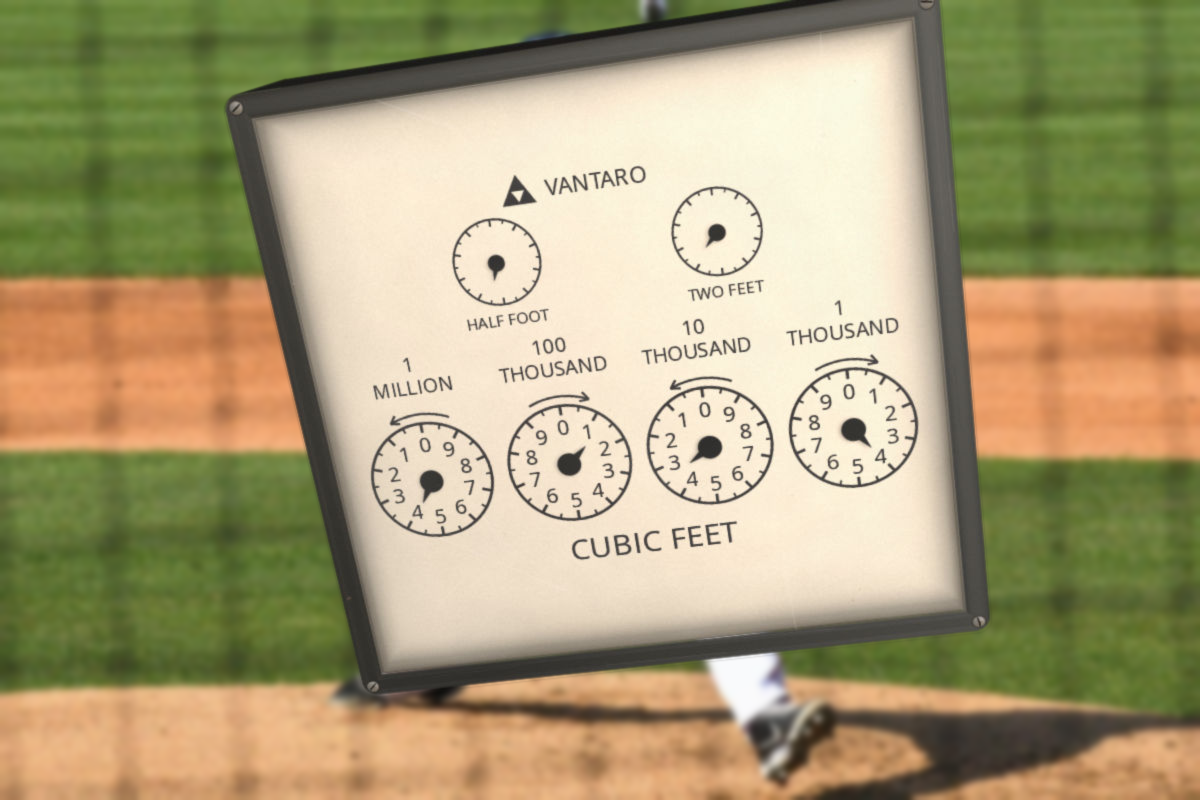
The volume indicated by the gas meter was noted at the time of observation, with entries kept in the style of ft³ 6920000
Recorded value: ft³ 413400
